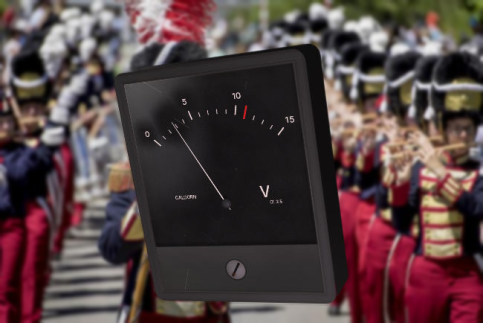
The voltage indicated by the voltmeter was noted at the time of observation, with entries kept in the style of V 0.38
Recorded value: V 3
